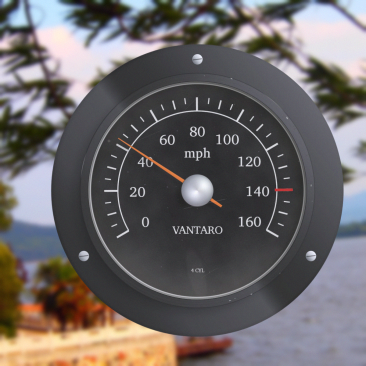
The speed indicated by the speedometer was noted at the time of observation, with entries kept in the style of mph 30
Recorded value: mph 42.5
